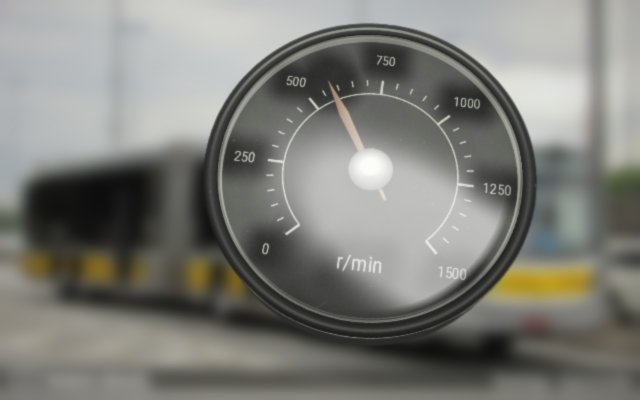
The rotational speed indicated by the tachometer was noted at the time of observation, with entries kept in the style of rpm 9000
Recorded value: rpm 575
